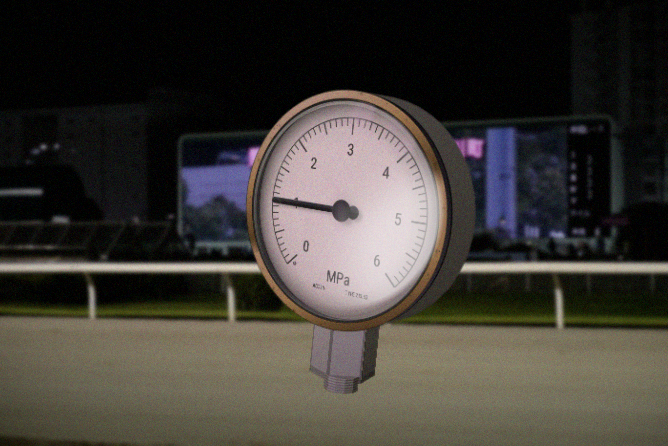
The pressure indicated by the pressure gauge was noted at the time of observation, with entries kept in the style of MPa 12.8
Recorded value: MPa 1
